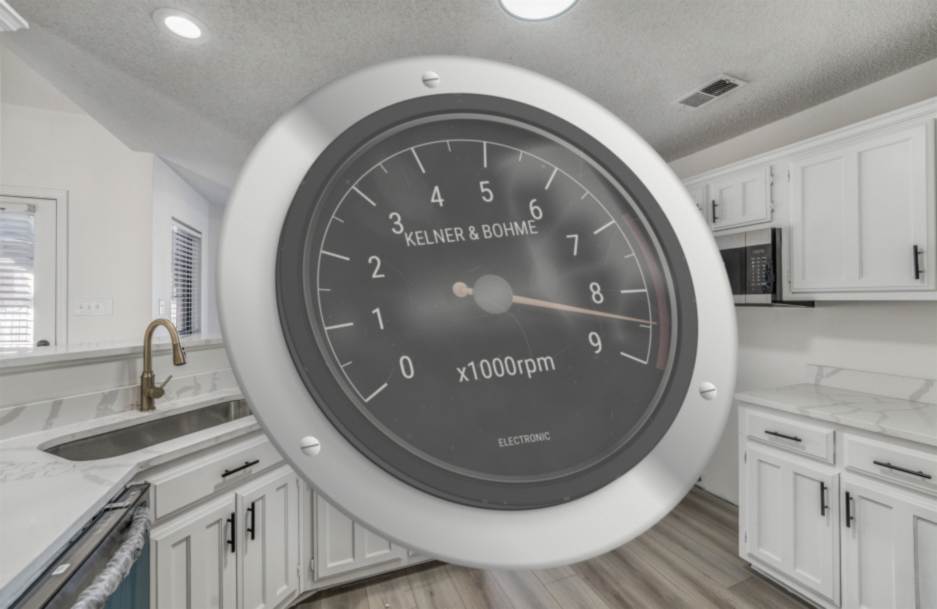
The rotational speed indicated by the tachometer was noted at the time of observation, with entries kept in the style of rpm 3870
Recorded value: rpm 8500
